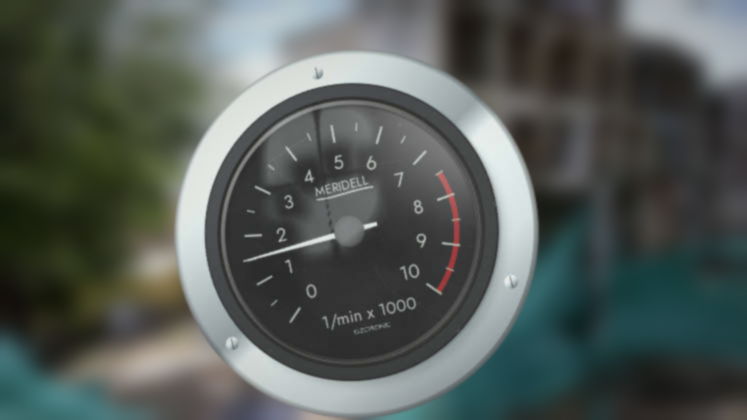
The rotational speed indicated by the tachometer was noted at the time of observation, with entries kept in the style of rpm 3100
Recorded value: rpm 1500
